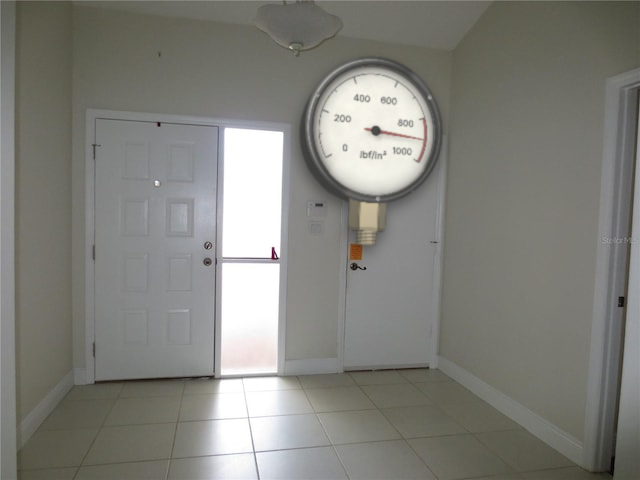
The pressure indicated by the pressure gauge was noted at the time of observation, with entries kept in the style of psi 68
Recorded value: psi 900
